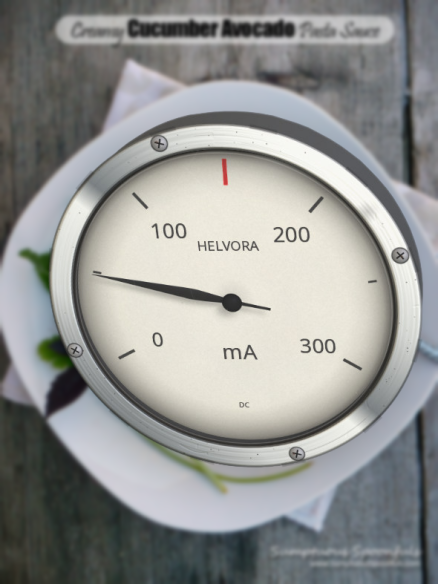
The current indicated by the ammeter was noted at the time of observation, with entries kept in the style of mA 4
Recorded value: mA 50
